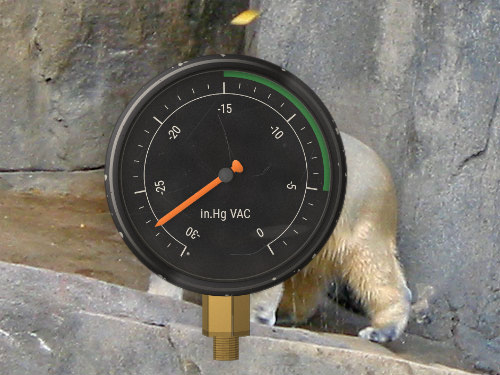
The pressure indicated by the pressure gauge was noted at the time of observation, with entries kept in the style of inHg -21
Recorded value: inHg -27.5
